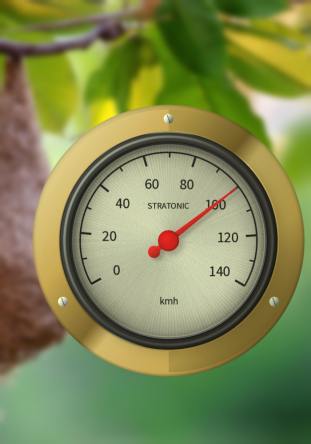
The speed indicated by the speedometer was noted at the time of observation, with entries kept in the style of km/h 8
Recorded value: km/h 100
